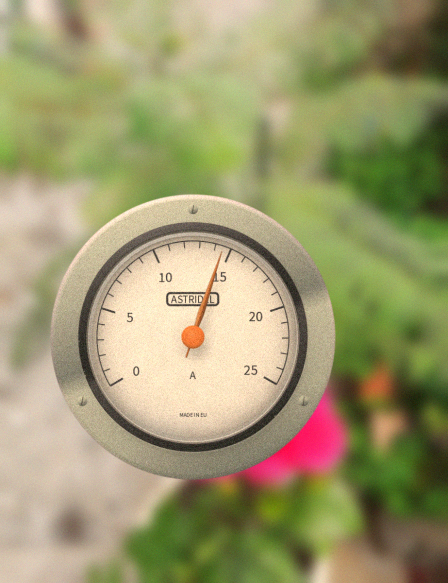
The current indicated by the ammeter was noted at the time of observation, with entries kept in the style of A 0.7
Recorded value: A 14.5
